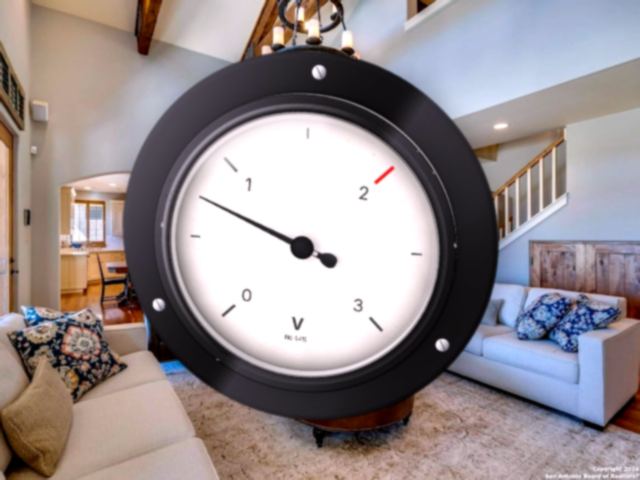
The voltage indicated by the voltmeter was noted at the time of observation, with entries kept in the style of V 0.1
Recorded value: V 0.75
